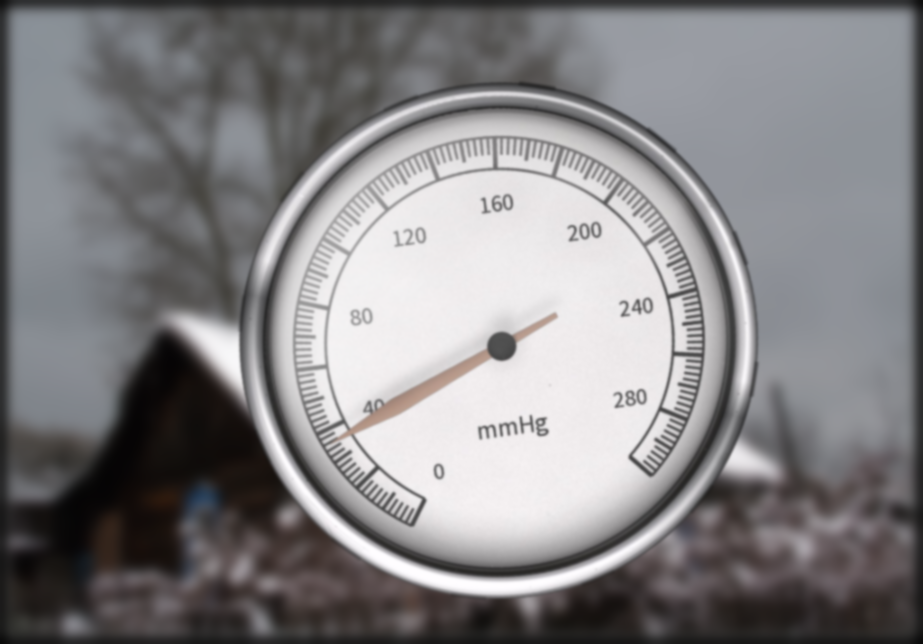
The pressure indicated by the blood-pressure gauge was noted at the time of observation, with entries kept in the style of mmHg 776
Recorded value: mmHg 36
